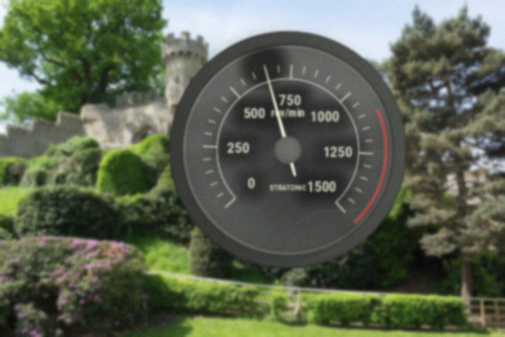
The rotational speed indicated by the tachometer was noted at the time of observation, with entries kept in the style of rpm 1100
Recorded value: rpm 650
